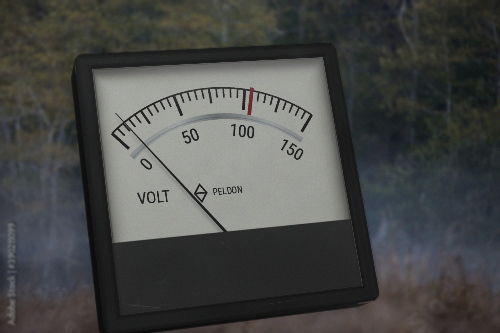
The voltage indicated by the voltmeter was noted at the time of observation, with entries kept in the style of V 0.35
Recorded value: V 10
